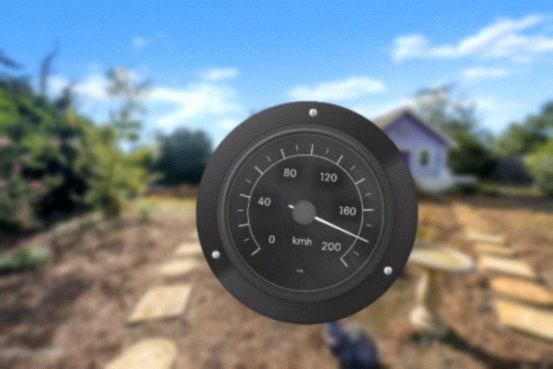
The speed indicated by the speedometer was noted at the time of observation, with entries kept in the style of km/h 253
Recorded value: km/h 180
